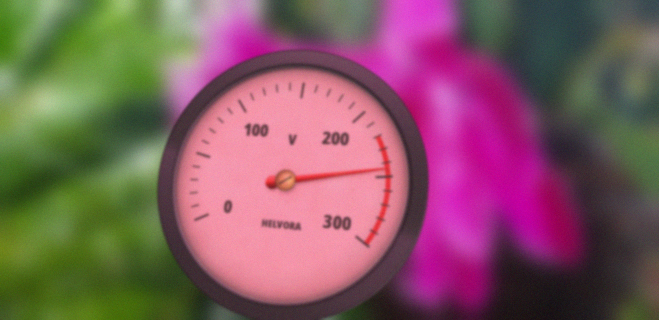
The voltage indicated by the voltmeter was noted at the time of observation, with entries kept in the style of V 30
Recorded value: V 245
